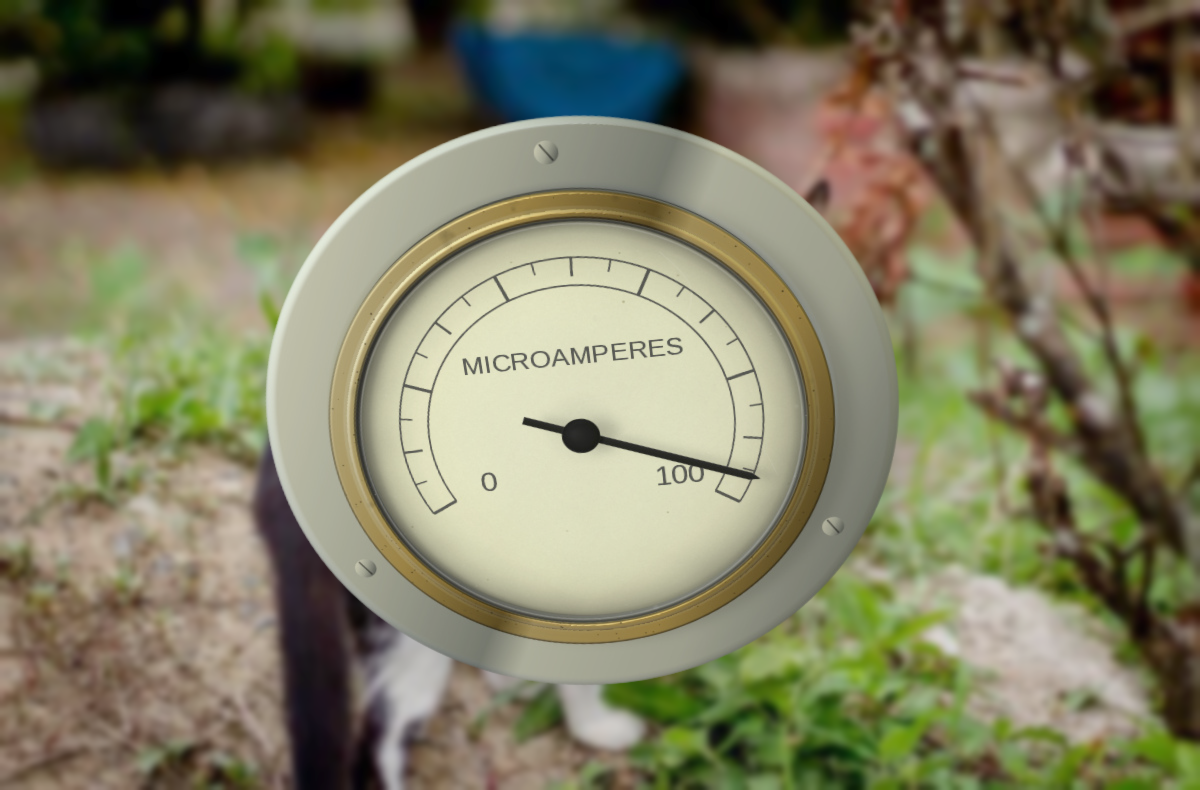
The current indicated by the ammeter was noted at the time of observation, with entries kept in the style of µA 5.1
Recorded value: µA 95
